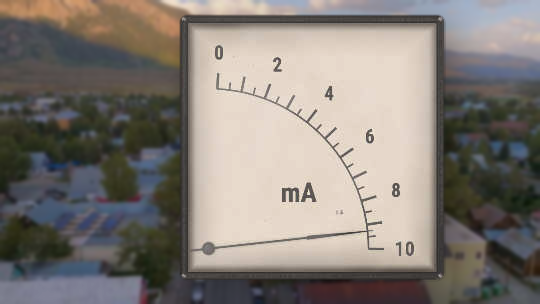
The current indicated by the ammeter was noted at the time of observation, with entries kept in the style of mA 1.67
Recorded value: mA 9.25
